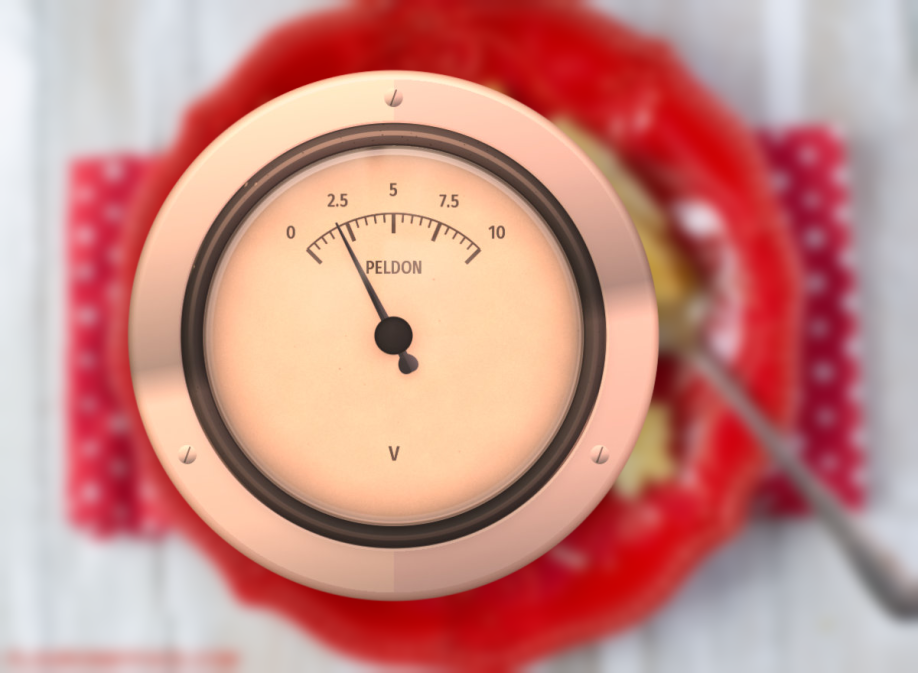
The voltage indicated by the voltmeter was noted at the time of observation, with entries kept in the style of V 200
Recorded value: V 2
